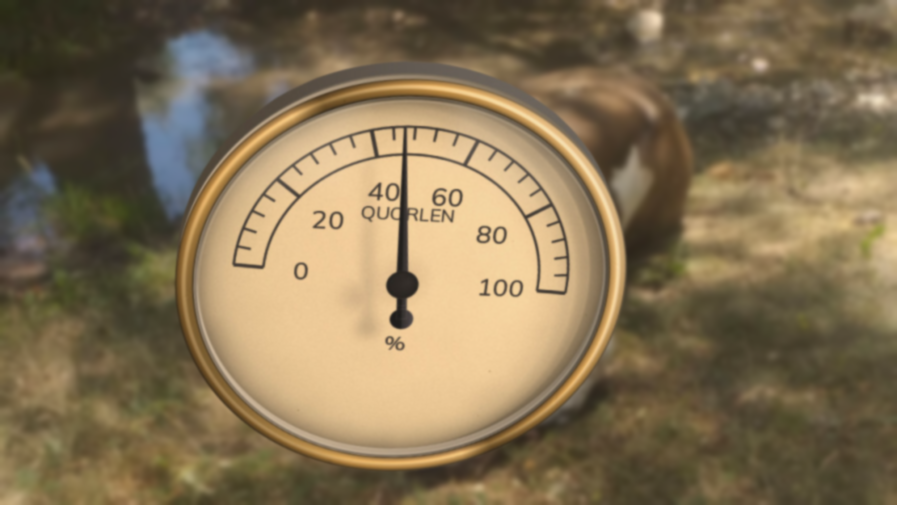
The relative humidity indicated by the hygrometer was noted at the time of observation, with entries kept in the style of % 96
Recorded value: % 46
